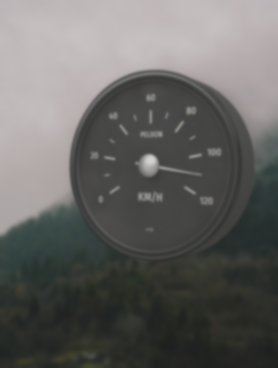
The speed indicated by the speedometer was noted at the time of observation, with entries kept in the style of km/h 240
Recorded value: km/h 110
